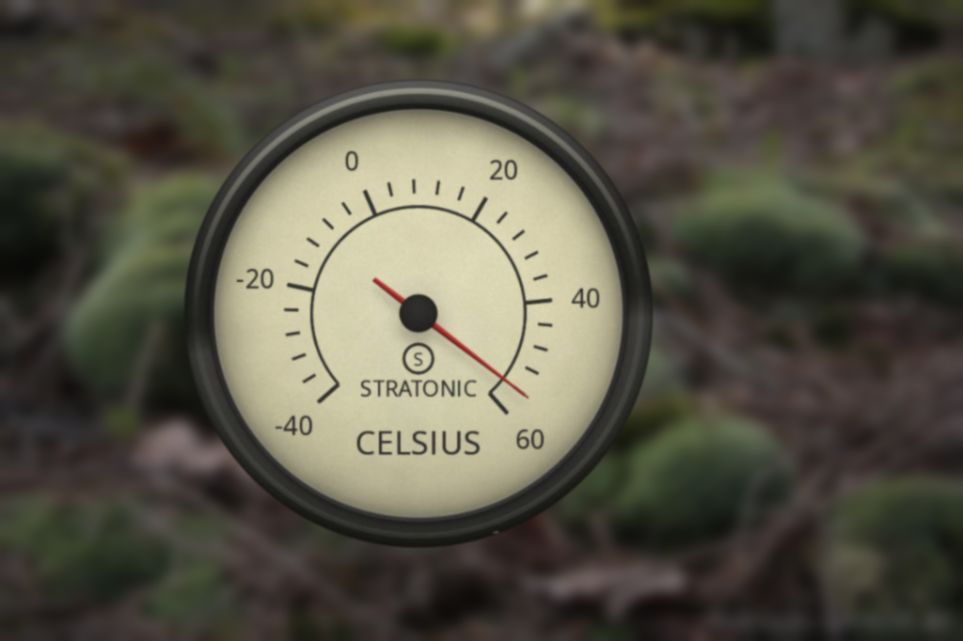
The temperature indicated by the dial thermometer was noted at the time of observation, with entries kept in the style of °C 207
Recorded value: °C 56
